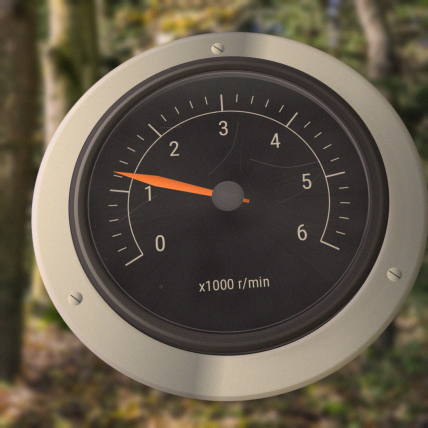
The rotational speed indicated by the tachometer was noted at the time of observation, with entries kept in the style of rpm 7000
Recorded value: rpm 1200
